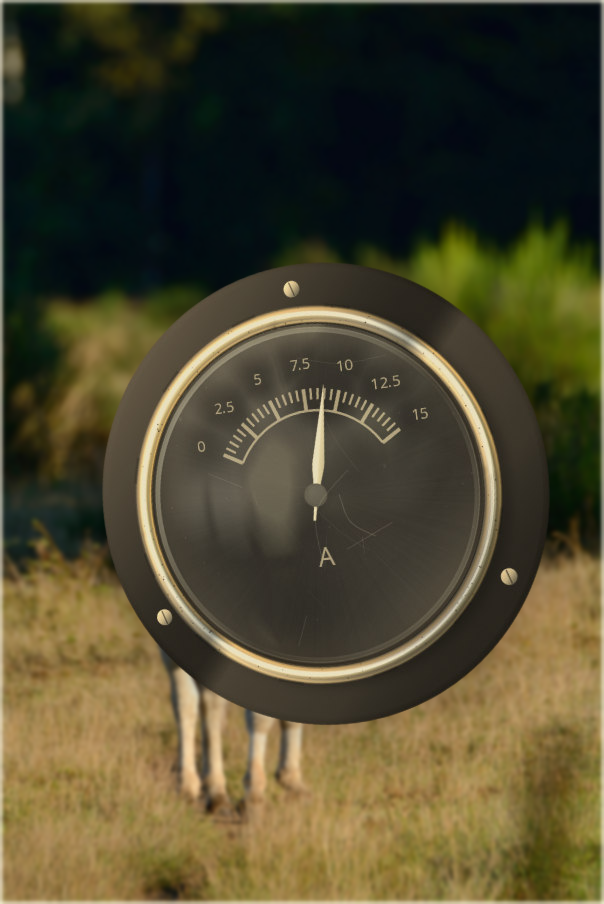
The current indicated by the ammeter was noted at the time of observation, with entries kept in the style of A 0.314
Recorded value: A 9
